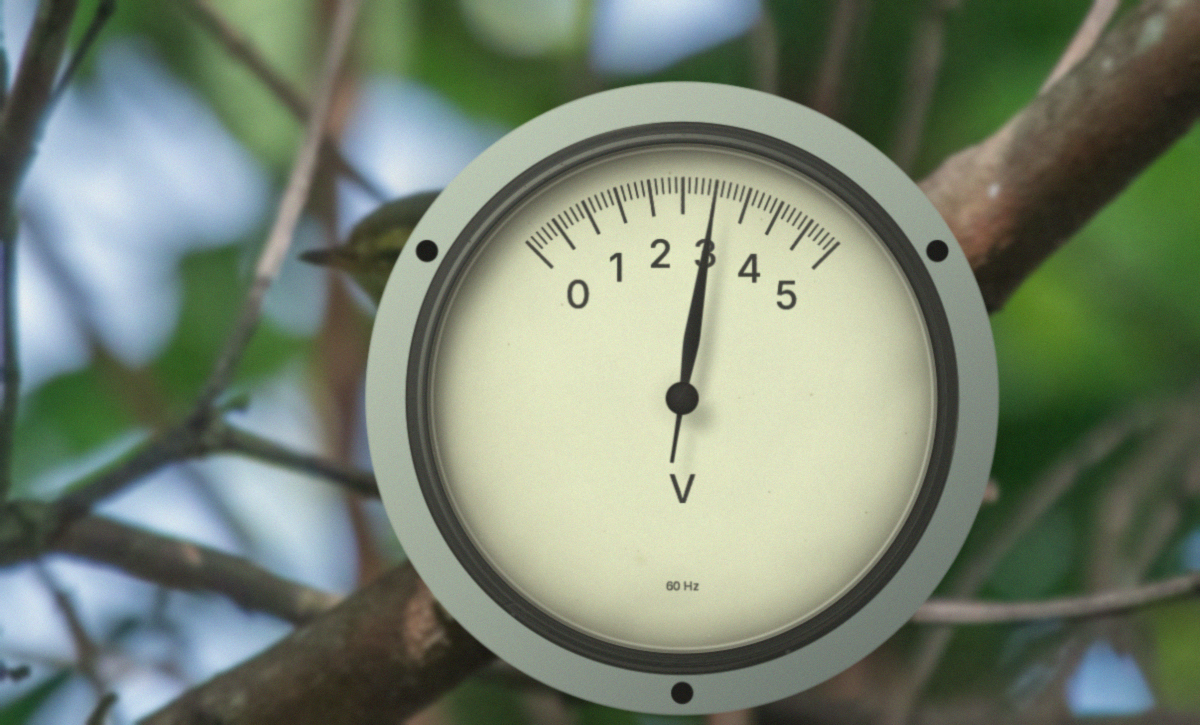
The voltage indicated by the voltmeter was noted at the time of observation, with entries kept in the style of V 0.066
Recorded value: V 3
